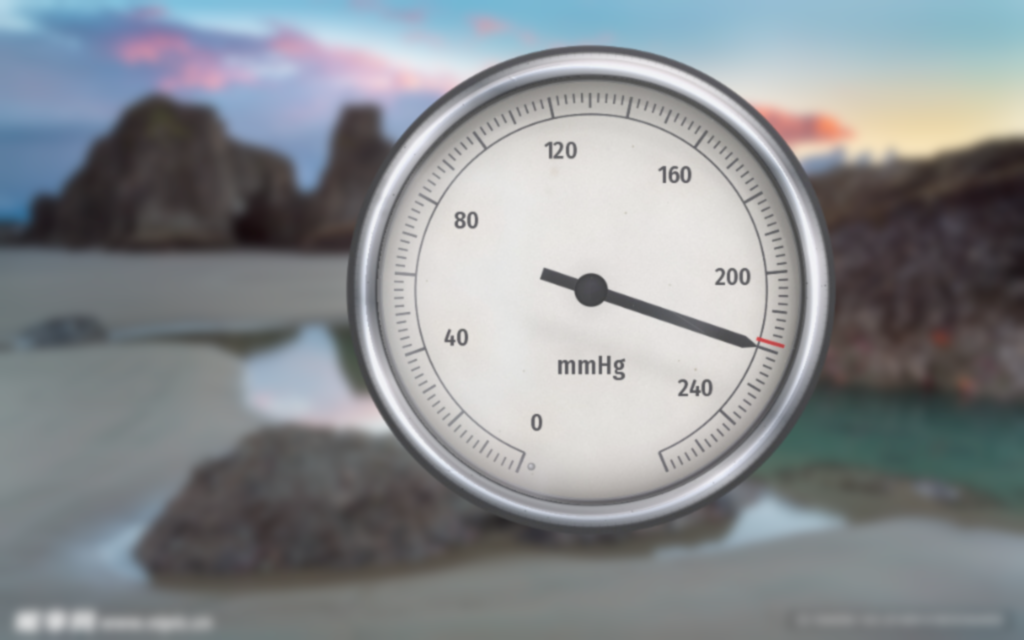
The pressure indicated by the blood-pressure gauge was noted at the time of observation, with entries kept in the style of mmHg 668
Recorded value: mmHg 220
